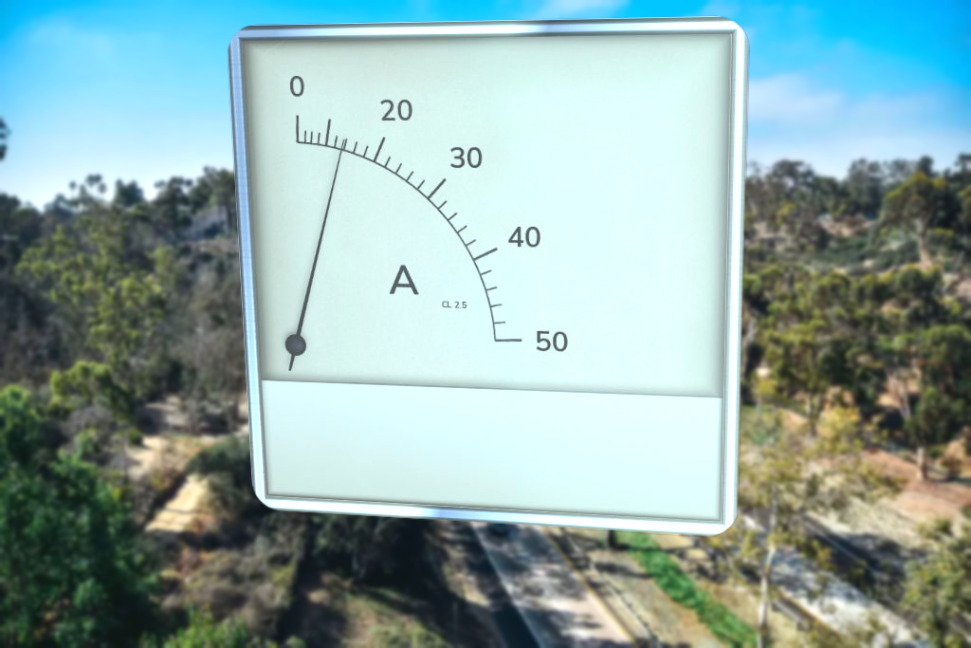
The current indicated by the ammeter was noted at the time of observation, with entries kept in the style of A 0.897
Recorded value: A 14
